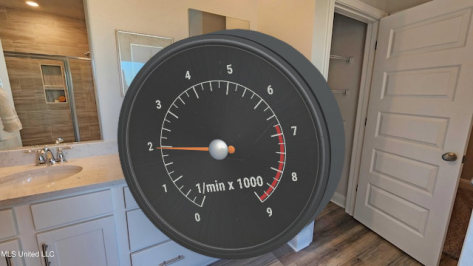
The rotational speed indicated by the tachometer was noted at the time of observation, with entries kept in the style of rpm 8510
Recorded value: rpm 2000
